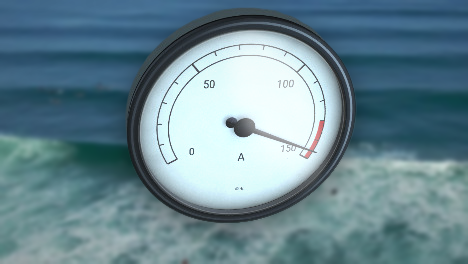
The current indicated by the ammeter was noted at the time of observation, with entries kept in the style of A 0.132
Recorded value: A 145
